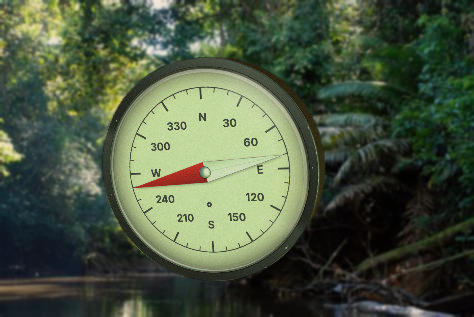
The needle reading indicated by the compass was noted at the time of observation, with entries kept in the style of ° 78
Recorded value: ° 260
